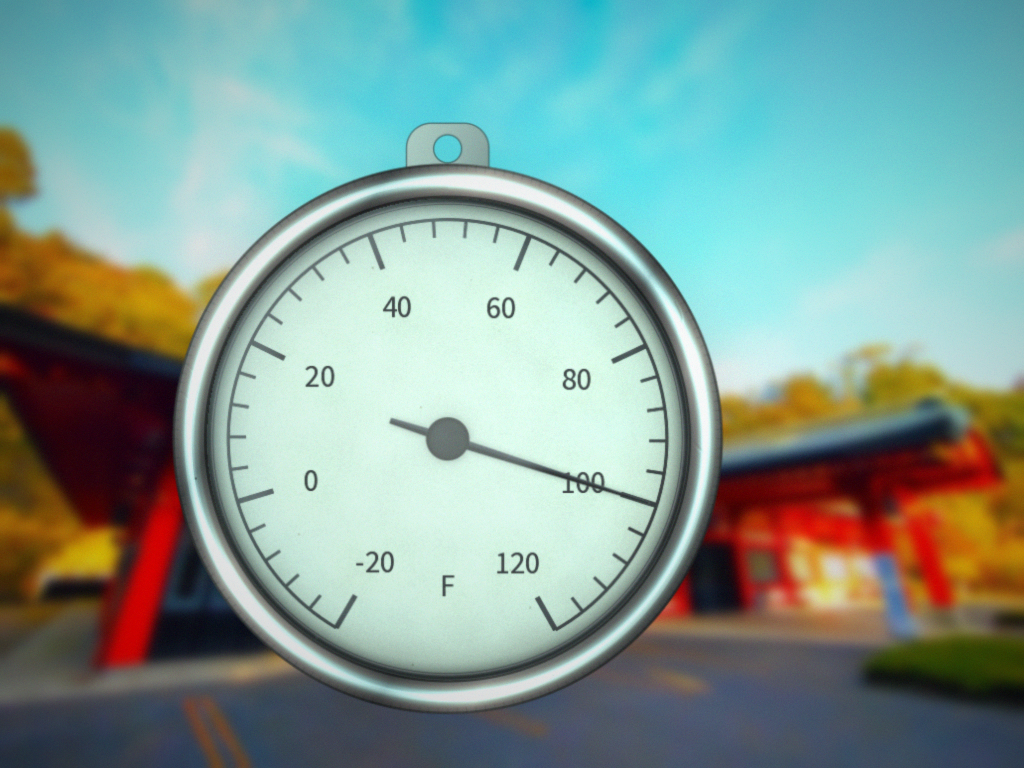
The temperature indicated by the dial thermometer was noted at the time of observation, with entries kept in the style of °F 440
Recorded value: °F 100
